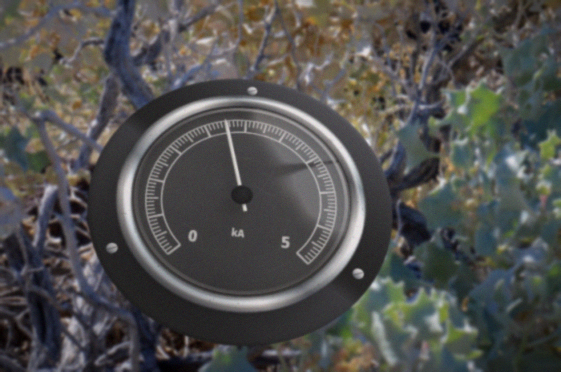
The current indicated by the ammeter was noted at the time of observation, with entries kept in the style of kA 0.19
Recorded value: kA 2.25
